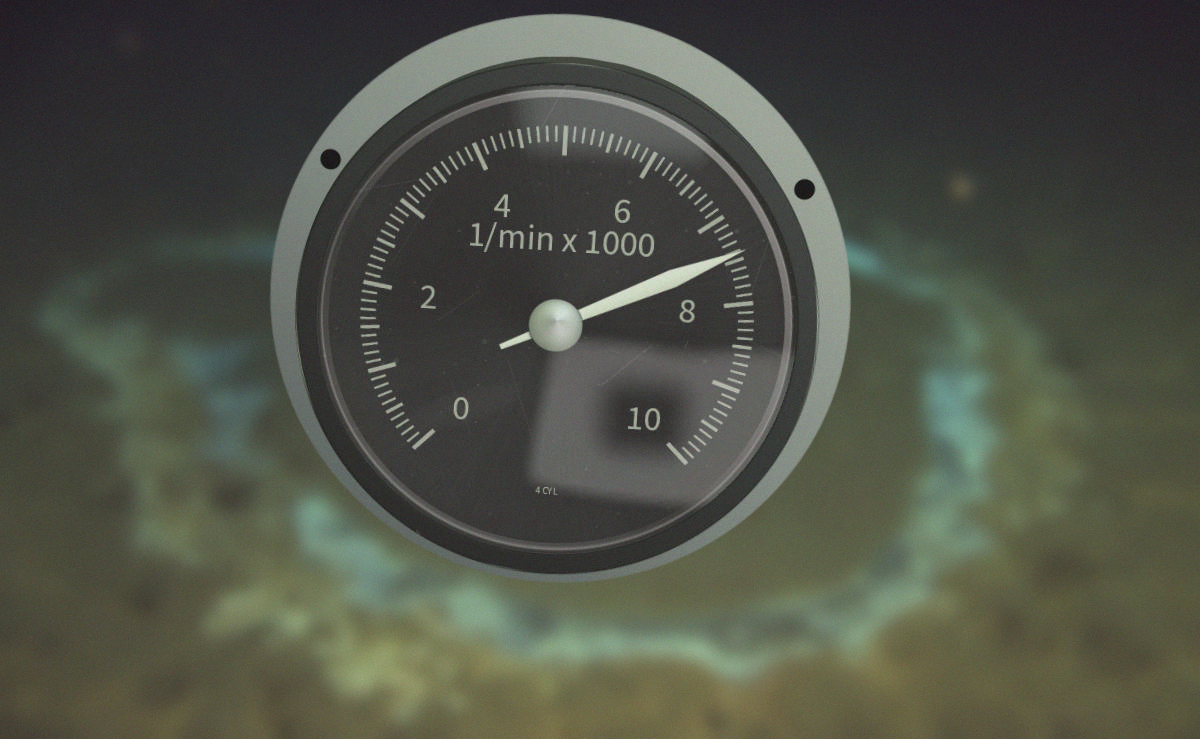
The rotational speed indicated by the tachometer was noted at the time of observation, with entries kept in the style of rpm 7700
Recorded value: rpm 7400
